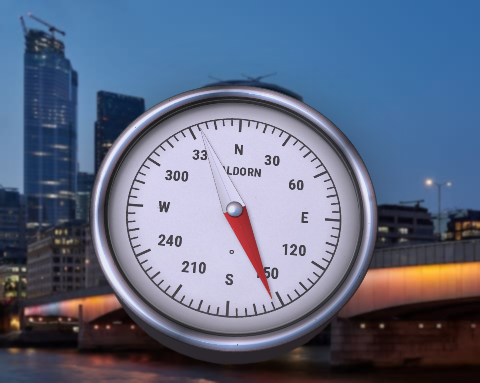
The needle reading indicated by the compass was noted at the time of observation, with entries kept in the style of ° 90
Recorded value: ° 155
